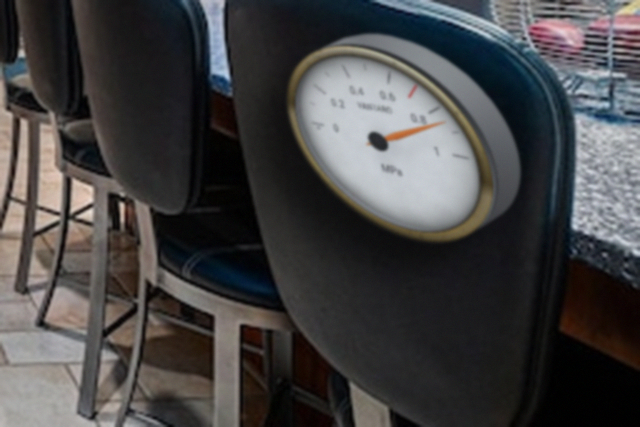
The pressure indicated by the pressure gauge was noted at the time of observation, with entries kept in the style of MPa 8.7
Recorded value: MPa 0.85
